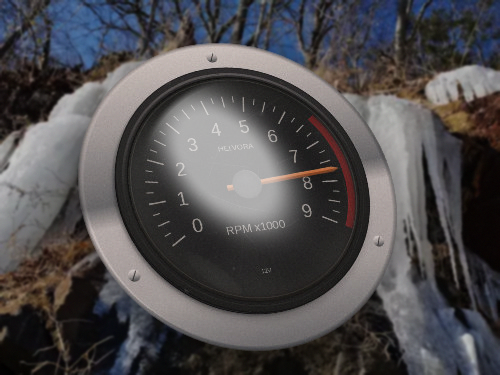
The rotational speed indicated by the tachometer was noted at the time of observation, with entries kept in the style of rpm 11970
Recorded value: rpm 7750
